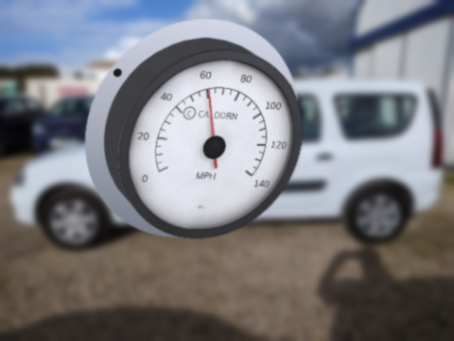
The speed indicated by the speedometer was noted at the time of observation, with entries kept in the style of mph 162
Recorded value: mph 60
